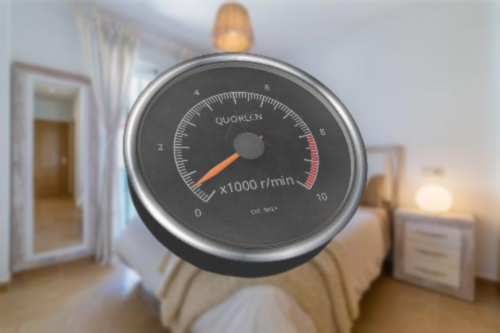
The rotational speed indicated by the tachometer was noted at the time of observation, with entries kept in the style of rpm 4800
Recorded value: rpm 500
